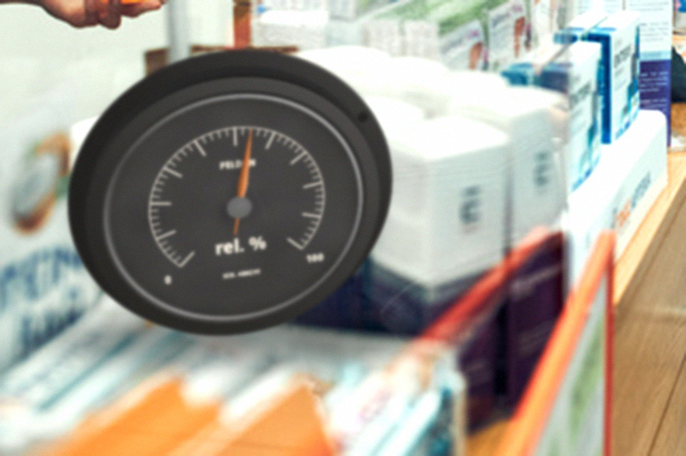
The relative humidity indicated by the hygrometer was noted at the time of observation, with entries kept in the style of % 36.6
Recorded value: % 54
